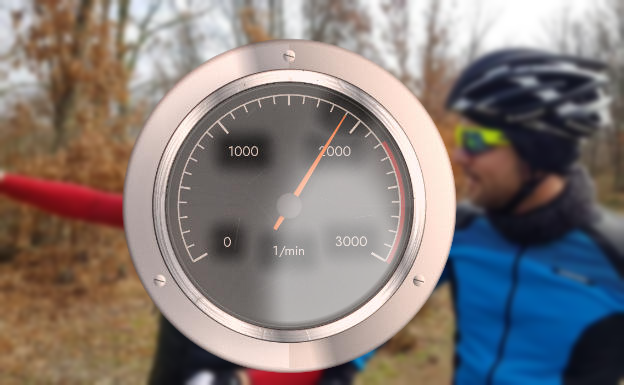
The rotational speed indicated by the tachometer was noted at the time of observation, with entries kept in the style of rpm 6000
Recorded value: rpm 1900
